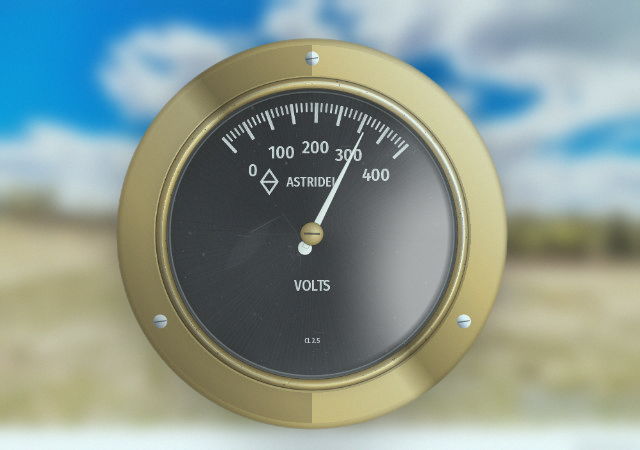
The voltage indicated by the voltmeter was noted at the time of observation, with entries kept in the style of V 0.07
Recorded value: V 310
